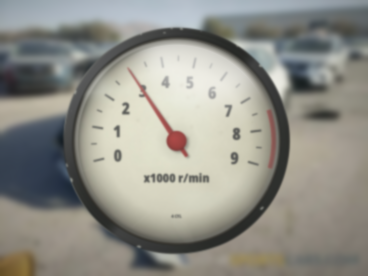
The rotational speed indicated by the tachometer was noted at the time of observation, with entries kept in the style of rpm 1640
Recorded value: rpm 3000
